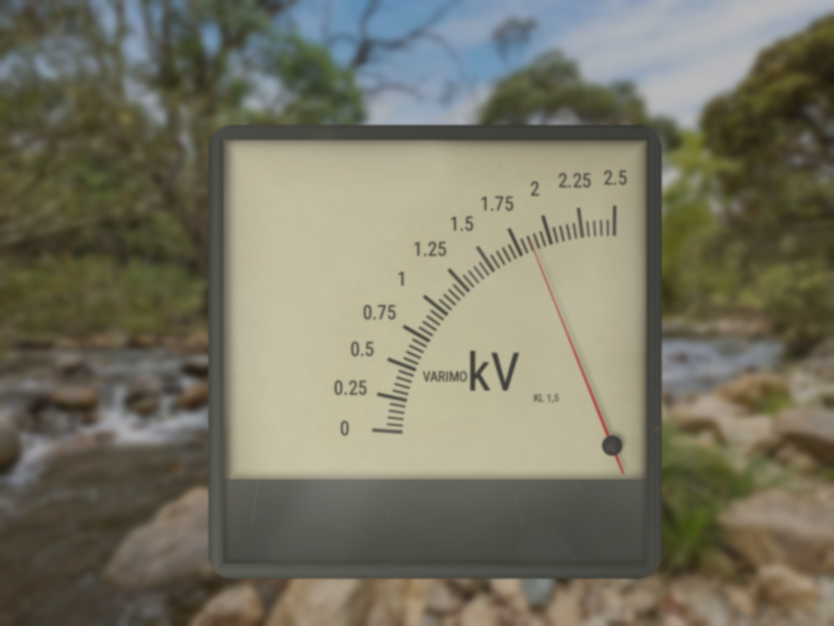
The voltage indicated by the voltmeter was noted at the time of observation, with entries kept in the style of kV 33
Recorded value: kV 1.85
